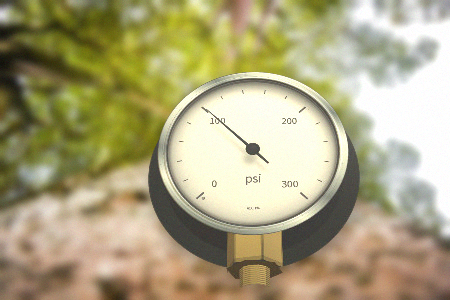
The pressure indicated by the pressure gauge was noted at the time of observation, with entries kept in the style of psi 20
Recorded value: psi 100
